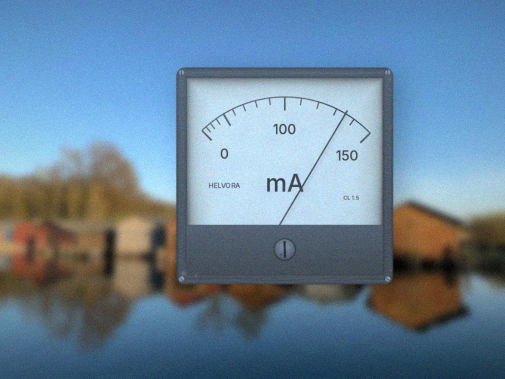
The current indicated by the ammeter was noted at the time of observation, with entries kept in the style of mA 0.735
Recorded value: mA 135
